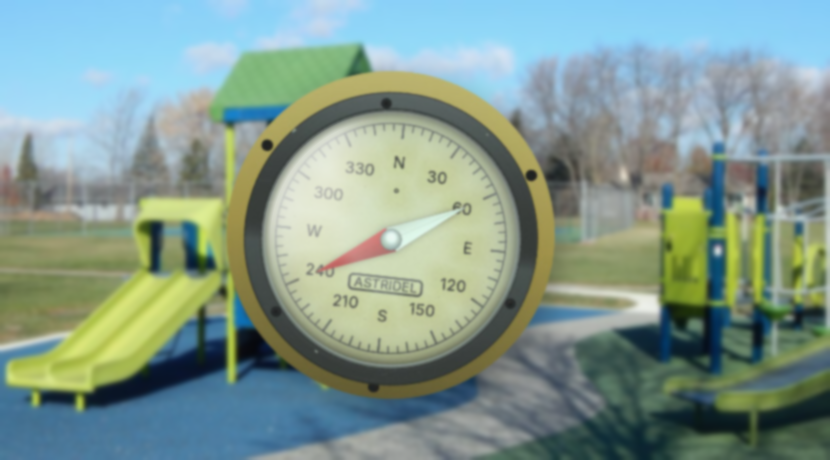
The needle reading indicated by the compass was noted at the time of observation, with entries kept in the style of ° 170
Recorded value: ° 240
